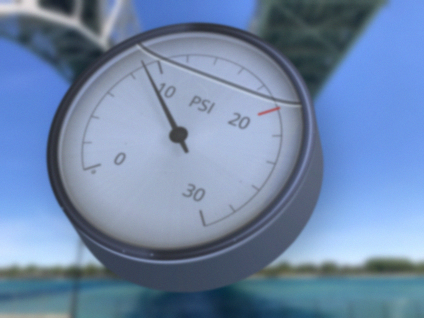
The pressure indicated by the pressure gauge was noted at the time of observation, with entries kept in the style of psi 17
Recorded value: psi 9
